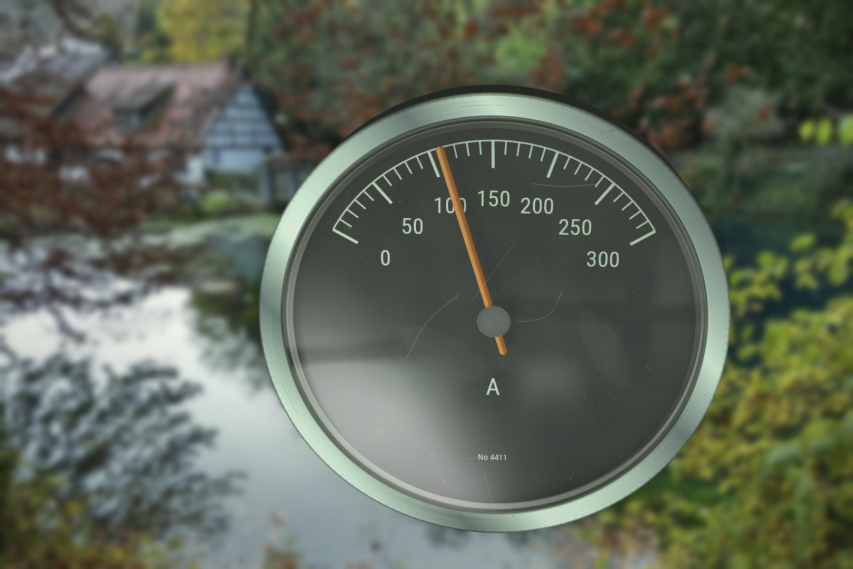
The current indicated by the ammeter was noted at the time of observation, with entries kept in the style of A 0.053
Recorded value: A 110
